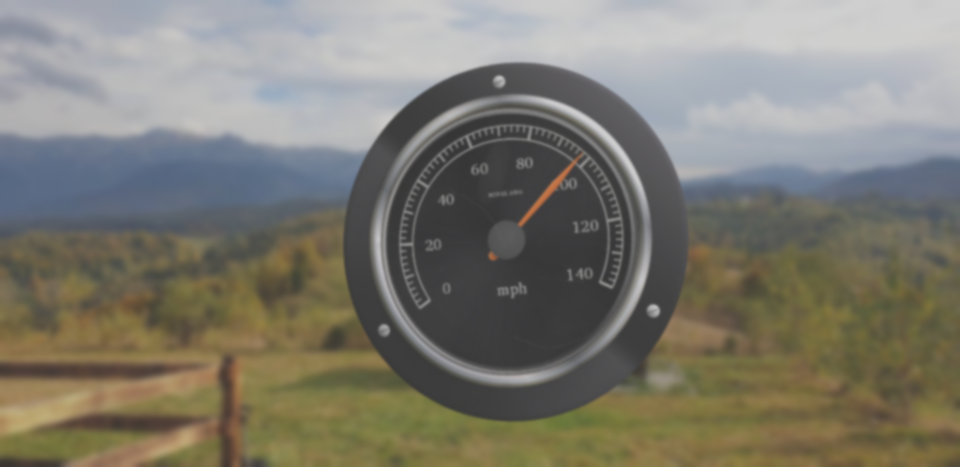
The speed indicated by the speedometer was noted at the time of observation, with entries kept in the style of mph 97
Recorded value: mph 98
